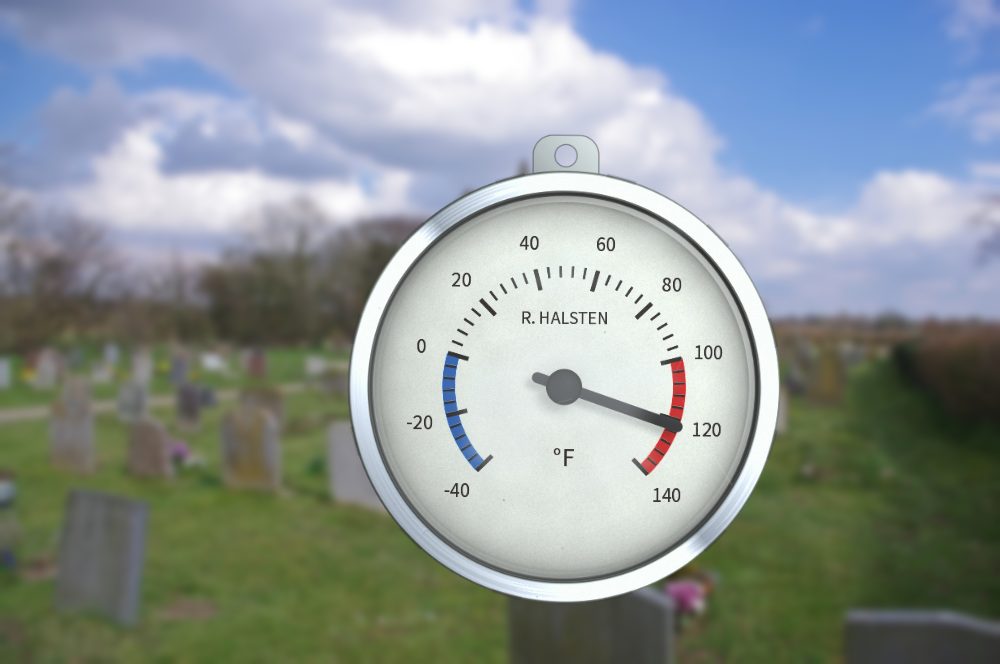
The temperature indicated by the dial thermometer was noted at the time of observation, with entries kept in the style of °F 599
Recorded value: °F 122
